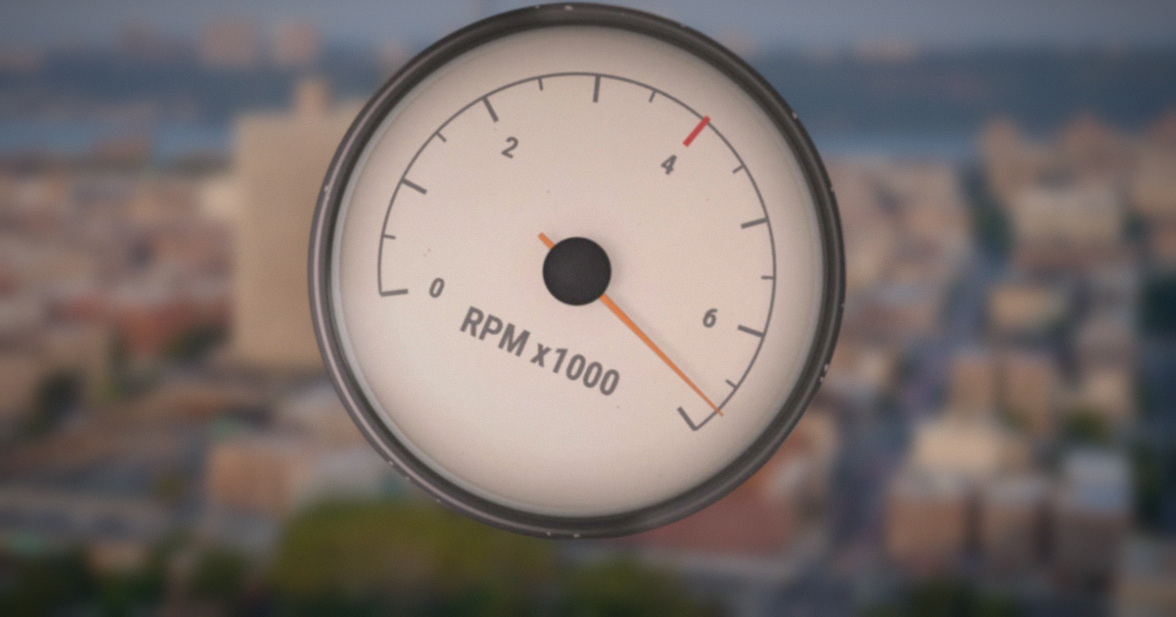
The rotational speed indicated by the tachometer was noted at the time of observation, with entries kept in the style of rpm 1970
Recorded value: rpm 6750
